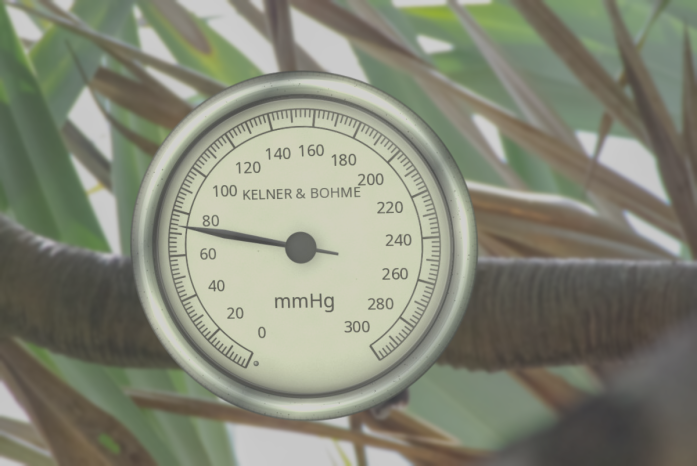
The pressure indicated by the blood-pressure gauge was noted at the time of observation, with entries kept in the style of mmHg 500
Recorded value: mmHg 74
